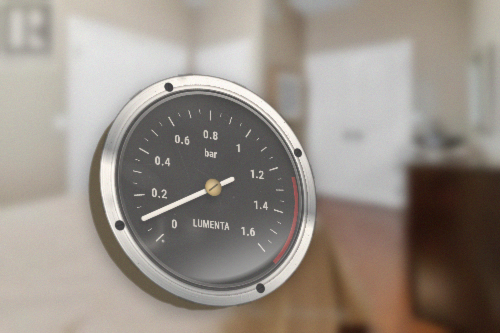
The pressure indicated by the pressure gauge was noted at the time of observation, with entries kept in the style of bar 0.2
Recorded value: bar 0.1
